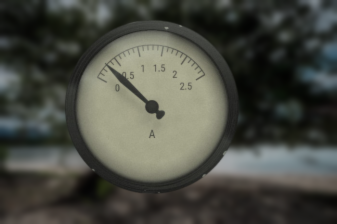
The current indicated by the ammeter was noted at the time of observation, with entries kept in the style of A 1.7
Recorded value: A 0.3
